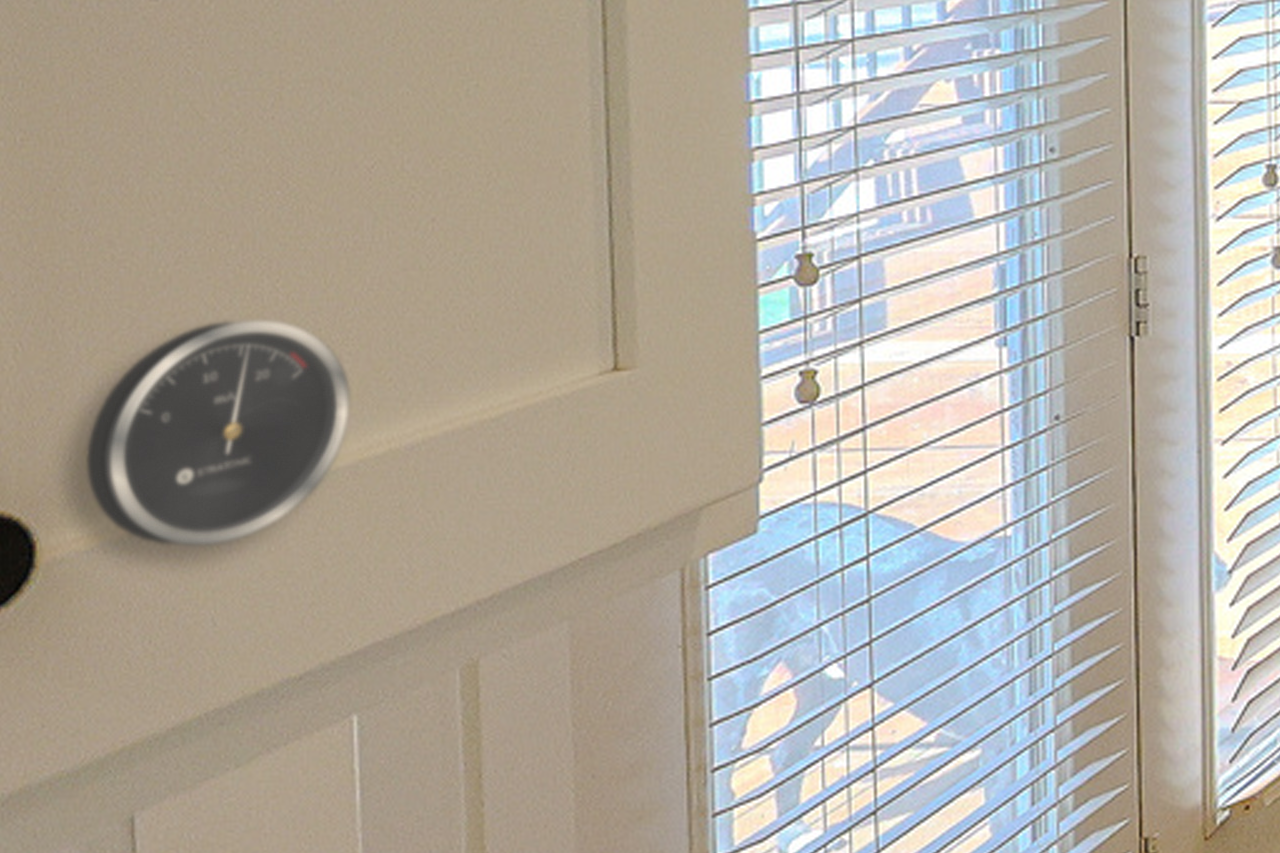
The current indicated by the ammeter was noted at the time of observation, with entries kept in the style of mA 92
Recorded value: mA 15
